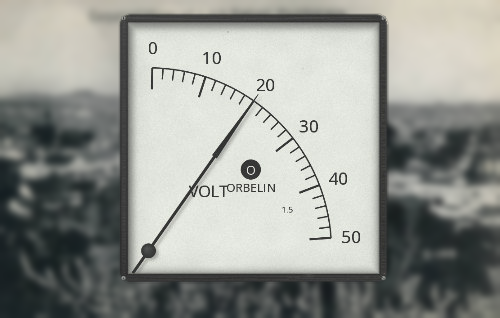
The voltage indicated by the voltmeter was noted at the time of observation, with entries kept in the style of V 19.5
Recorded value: V 20
